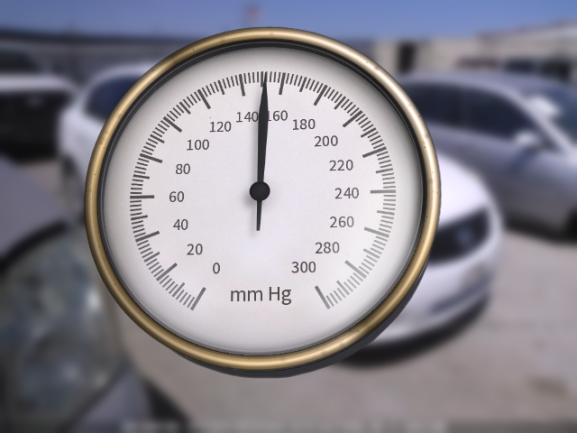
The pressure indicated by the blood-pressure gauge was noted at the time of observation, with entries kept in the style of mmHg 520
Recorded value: mmHg 152
